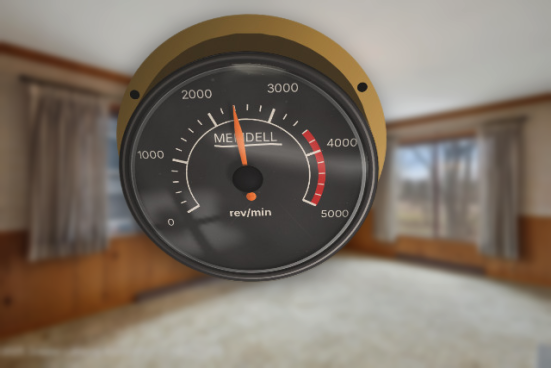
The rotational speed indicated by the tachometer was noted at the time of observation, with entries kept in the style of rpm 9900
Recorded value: rpm 2400
